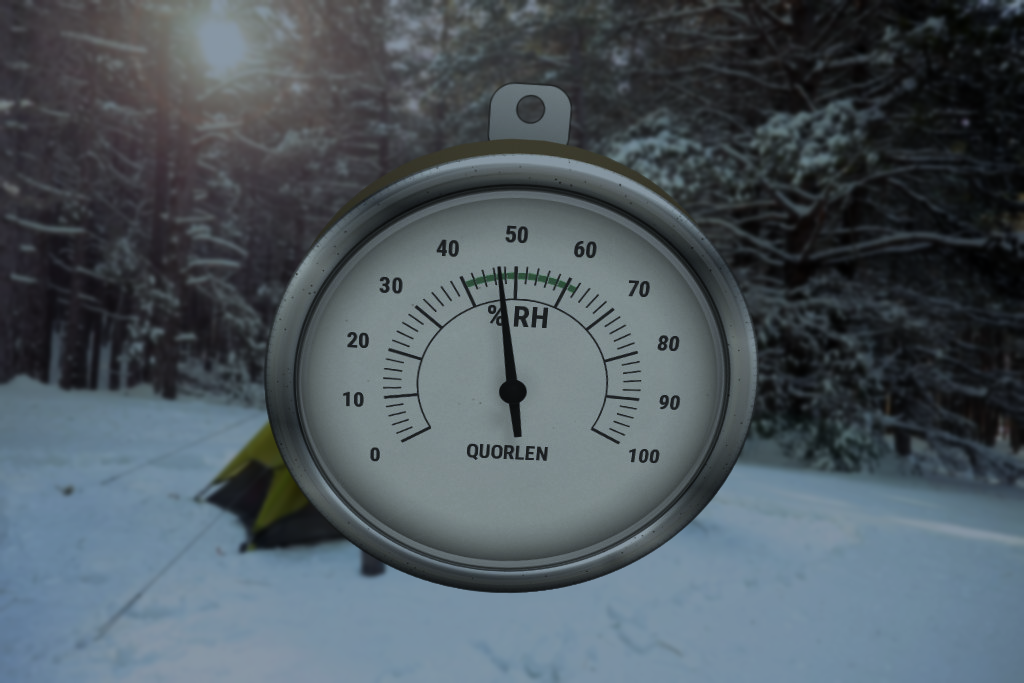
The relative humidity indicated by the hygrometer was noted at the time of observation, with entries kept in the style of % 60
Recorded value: % 47
